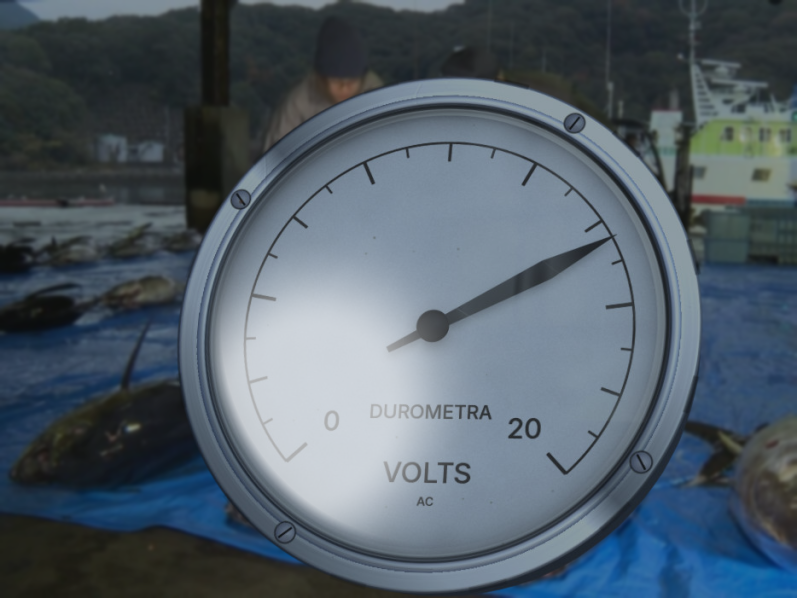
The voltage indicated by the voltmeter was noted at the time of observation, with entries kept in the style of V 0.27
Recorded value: V 14.5
